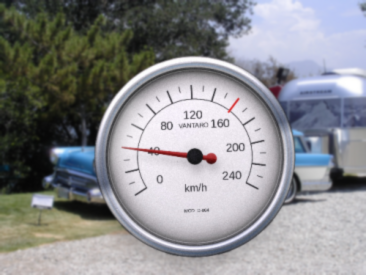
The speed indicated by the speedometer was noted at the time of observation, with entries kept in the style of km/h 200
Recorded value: km/h 40
